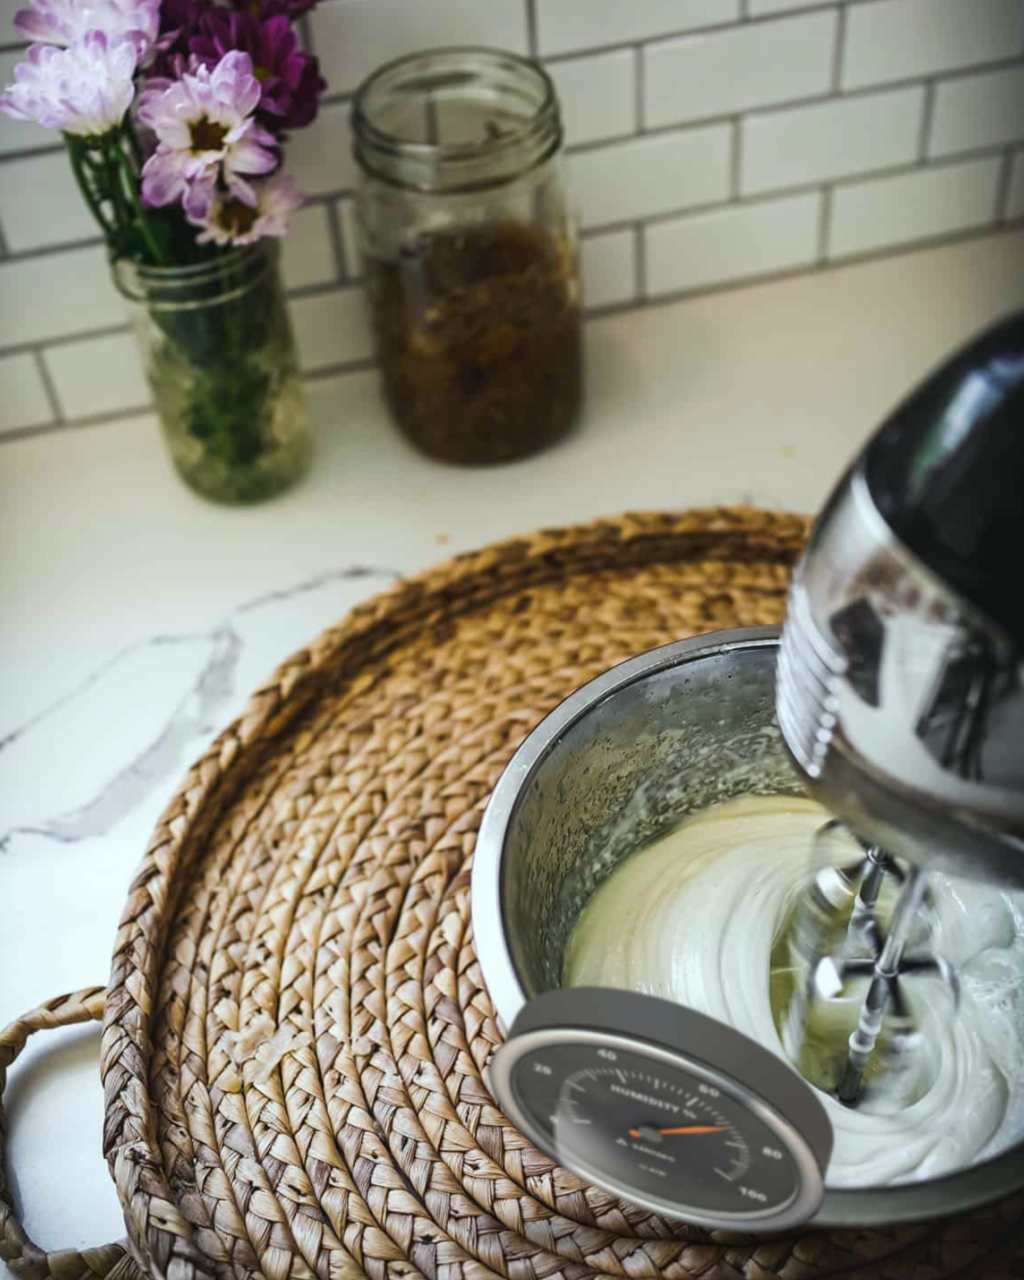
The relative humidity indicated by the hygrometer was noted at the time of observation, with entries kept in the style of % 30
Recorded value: % 70
